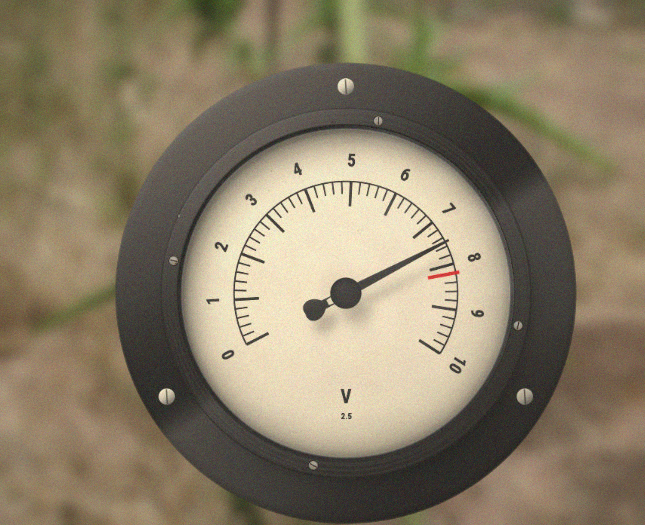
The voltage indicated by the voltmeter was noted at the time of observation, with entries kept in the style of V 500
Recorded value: V 7.5
